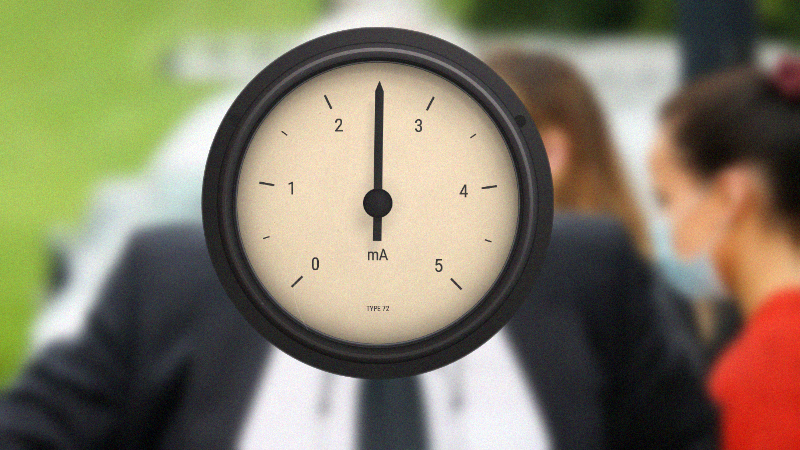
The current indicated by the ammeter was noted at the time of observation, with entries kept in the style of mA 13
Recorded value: mA 2.5
